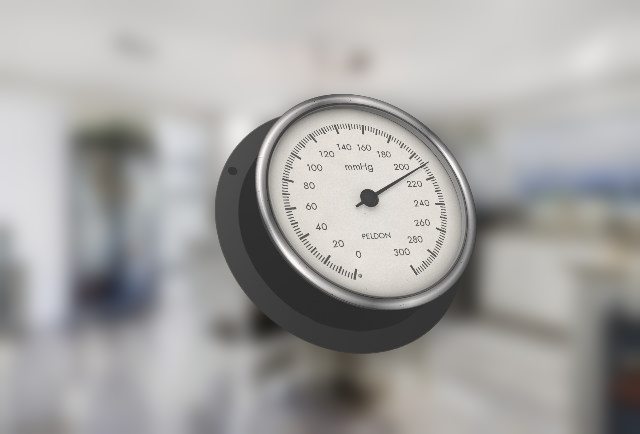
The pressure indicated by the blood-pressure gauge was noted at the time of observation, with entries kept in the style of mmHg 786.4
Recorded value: mmHg 210
